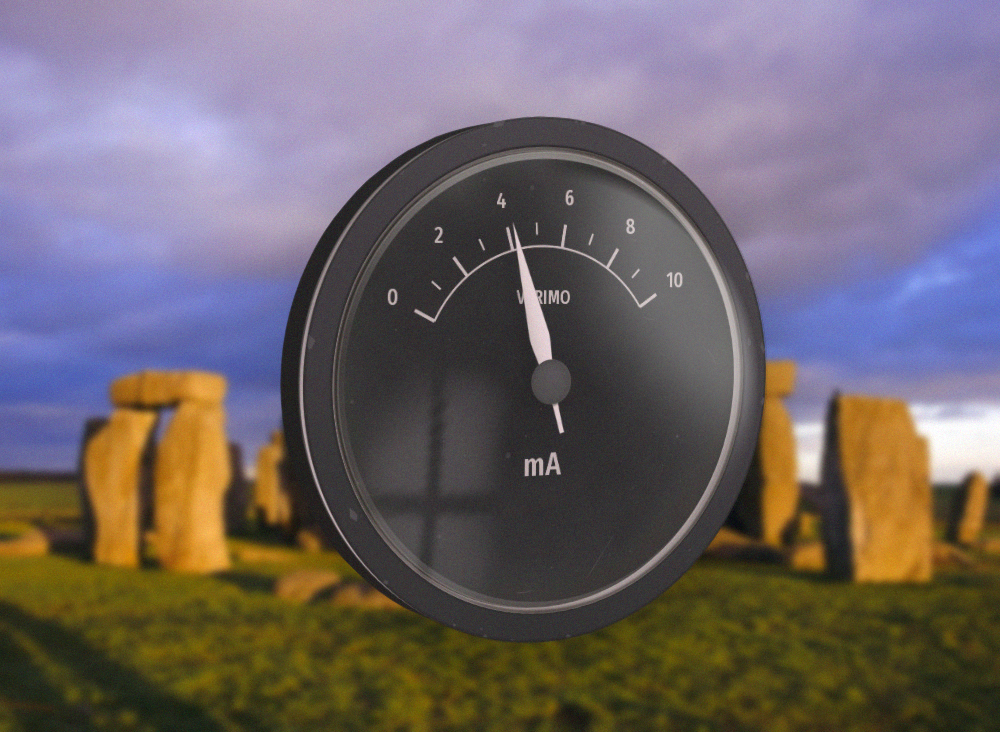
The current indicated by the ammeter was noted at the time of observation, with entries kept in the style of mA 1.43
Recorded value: mA 4
